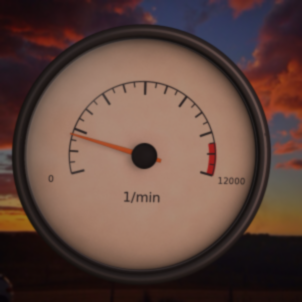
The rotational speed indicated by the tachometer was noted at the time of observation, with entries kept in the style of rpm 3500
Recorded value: rpm 1750
